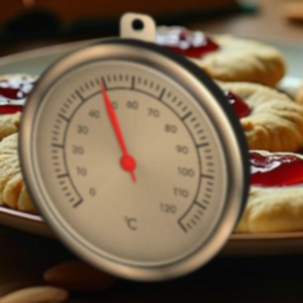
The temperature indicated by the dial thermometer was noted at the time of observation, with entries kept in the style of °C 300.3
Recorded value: °C 50
